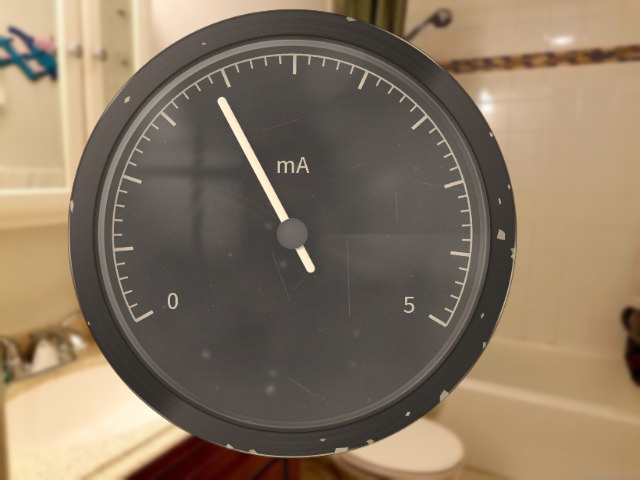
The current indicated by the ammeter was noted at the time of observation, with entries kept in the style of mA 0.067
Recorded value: mA 1.9
